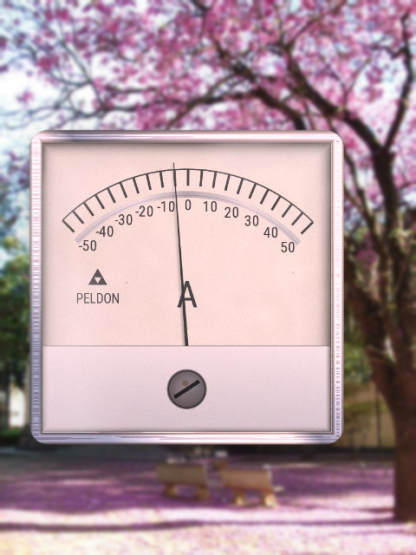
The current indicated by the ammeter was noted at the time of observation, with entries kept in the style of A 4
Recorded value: A -5
